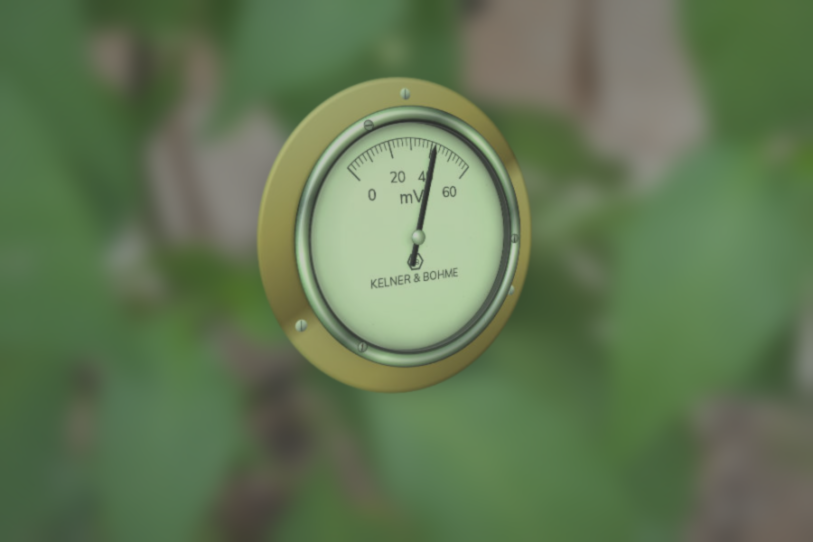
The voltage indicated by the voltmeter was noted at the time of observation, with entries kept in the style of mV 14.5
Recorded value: mV 40
